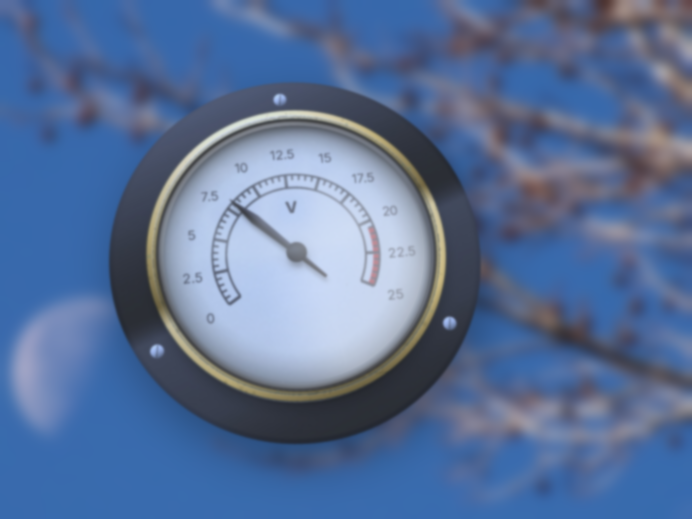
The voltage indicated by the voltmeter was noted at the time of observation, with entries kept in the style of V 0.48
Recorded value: V 8
